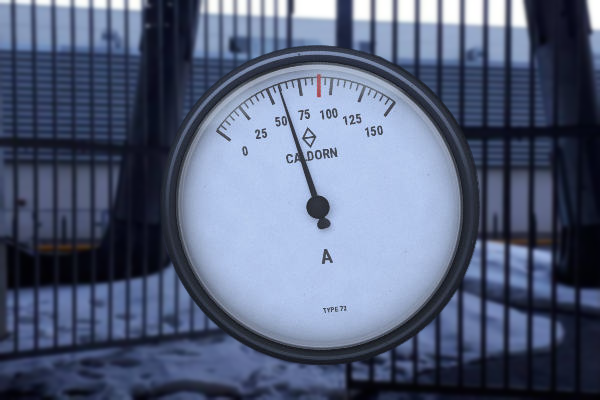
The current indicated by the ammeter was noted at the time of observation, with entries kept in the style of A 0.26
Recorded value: A 60
